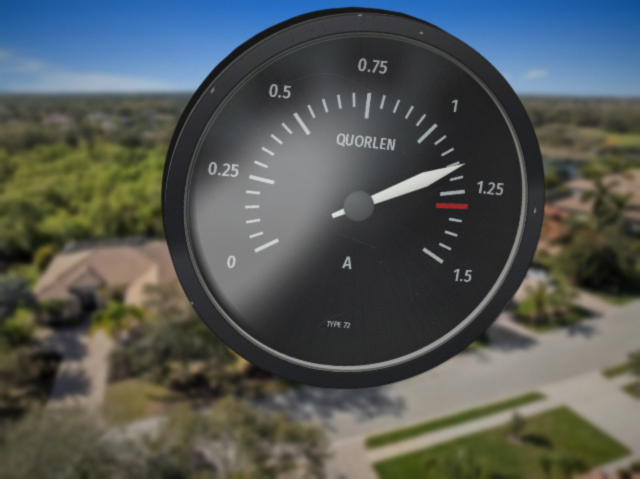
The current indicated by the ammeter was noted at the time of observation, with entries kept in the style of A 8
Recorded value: A 1.15
